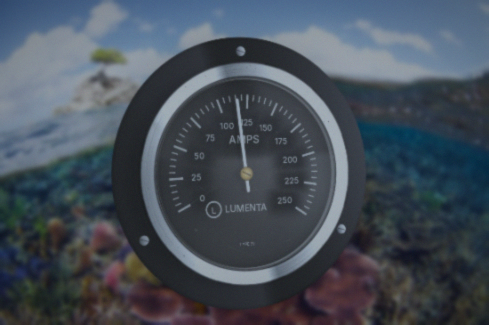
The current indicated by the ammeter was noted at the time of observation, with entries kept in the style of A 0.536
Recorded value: A 115
